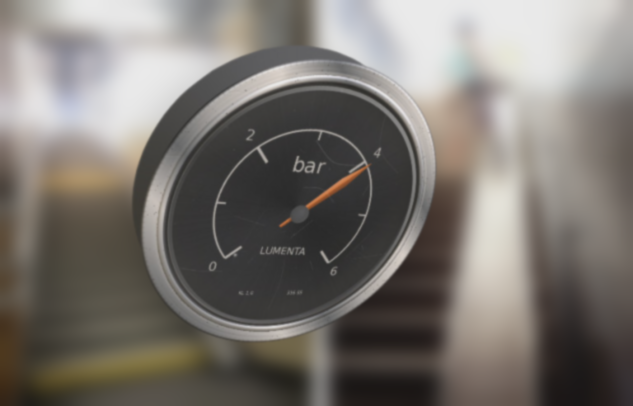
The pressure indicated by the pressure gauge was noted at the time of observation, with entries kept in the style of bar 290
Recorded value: bar 4
